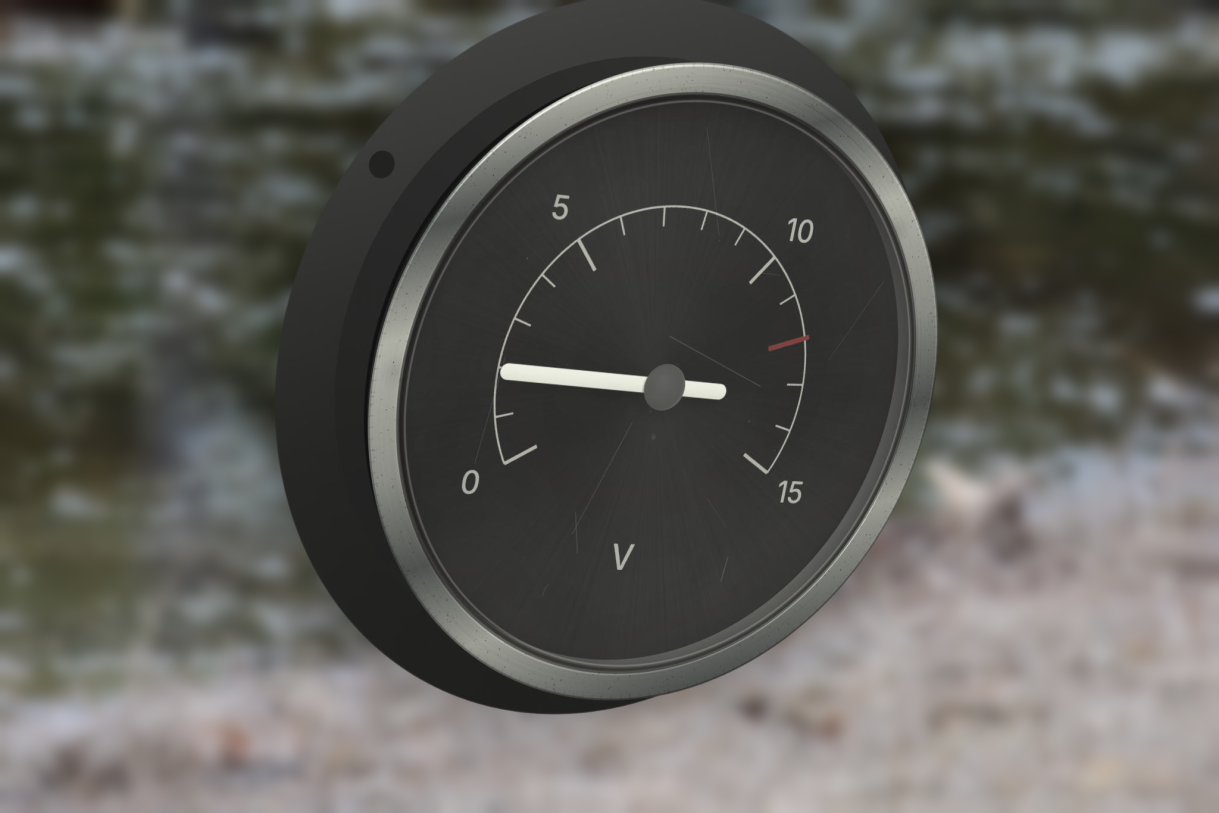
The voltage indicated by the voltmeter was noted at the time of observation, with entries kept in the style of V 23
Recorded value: V 2
